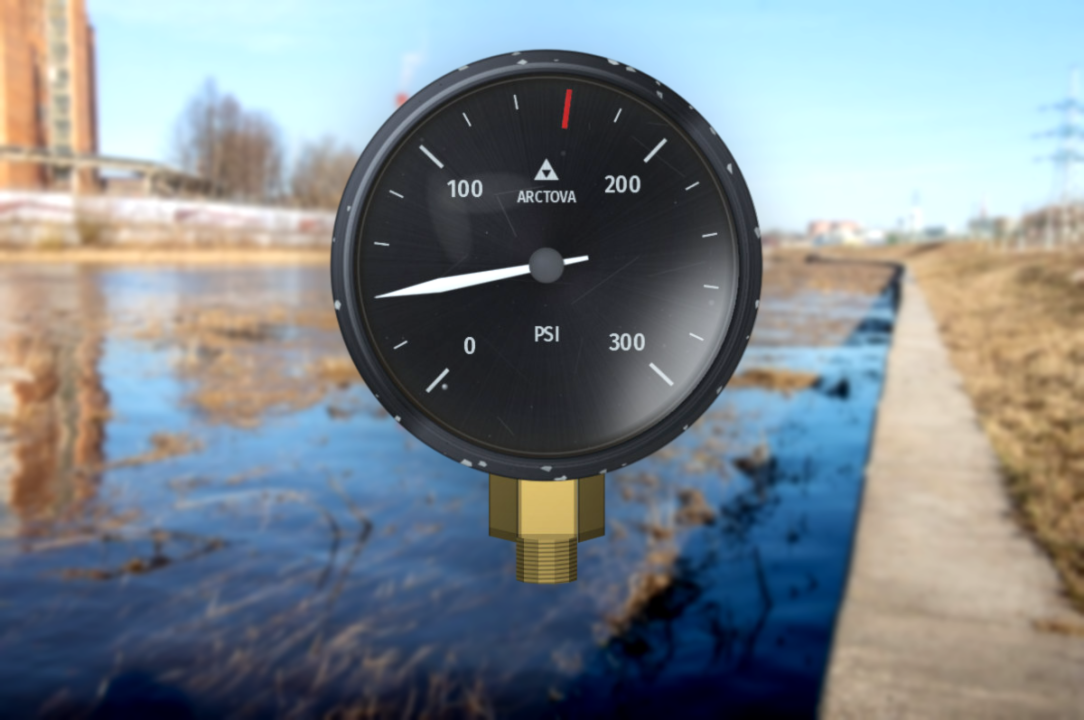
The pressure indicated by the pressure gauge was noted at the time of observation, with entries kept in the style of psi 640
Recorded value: psi 40
